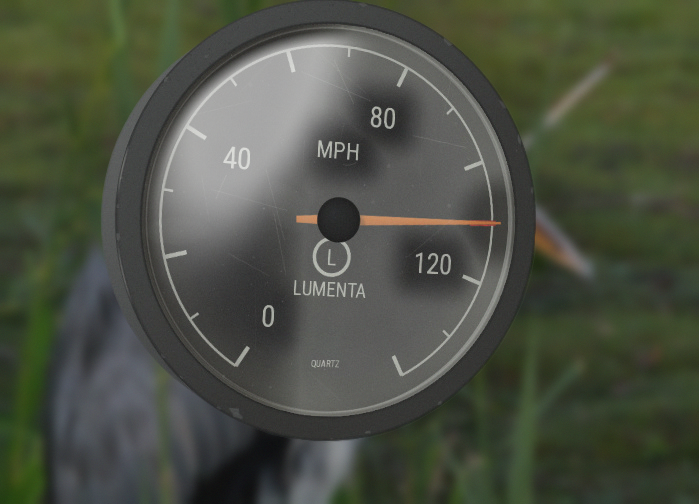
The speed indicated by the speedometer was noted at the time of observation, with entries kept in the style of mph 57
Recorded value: mph 110
